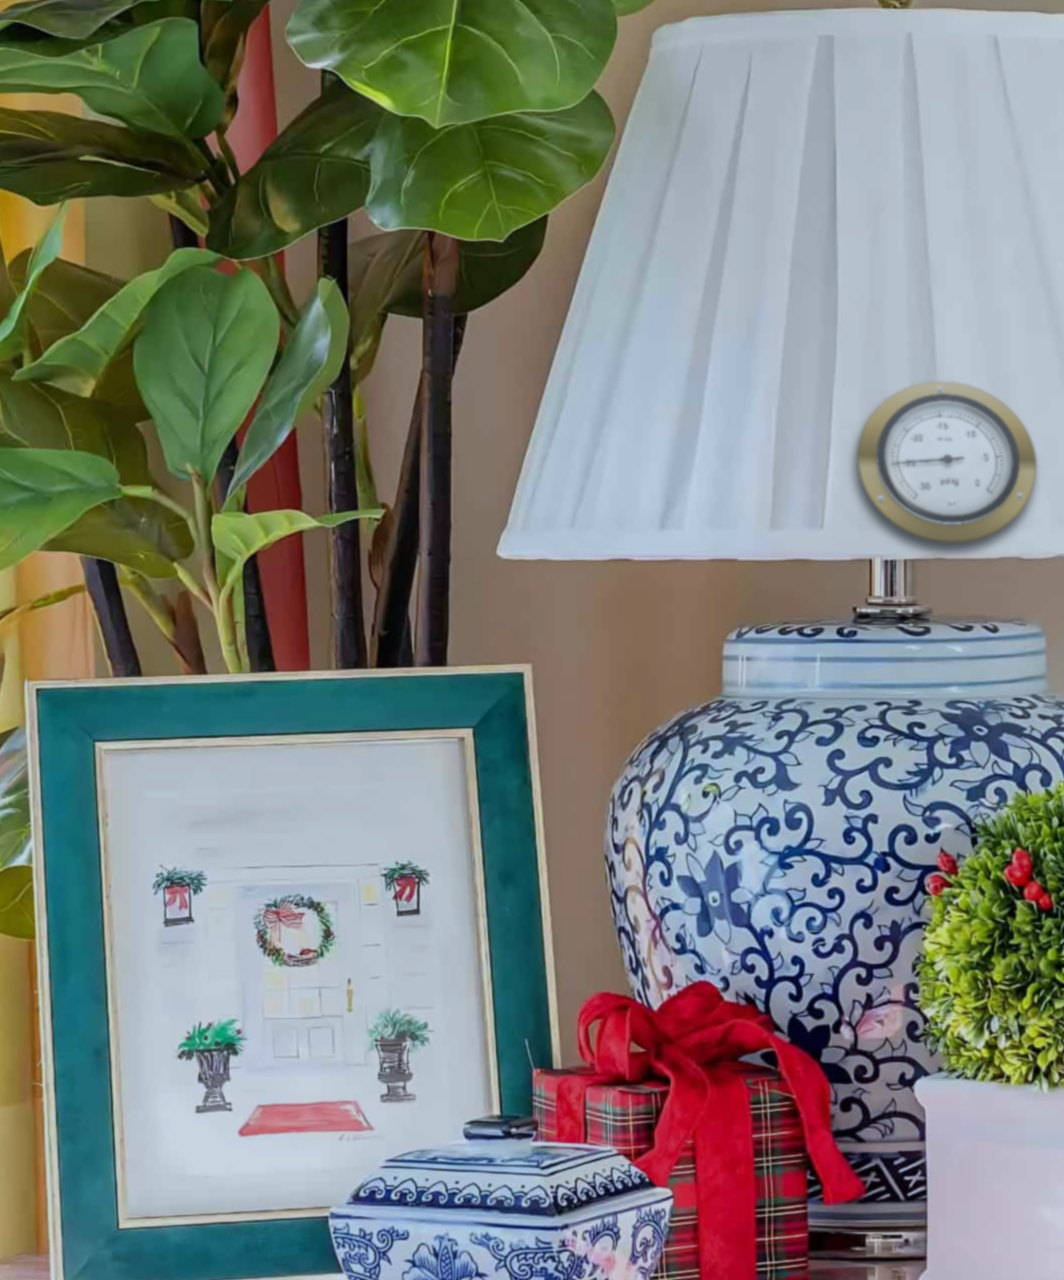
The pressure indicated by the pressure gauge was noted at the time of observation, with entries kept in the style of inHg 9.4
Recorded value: inHg -25
